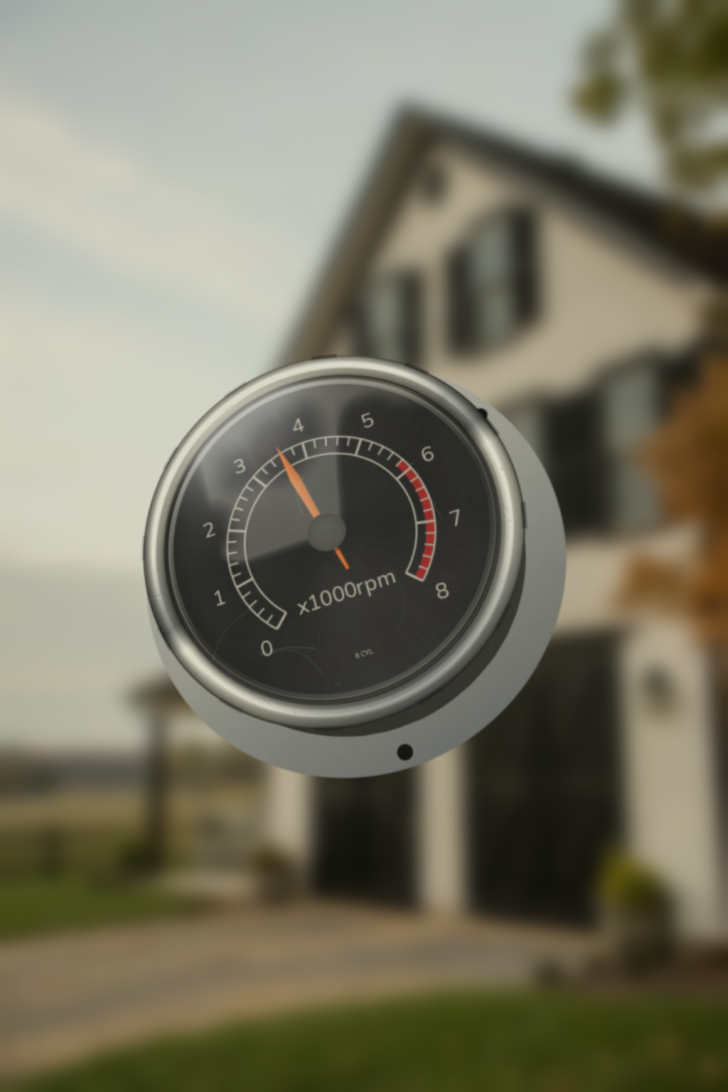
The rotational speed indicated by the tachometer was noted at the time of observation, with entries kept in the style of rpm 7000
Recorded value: rpm 3600
